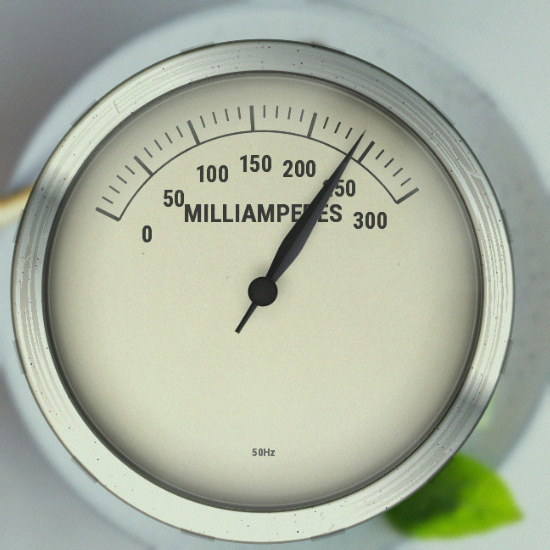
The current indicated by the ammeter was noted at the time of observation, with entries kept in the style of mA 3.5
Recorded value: mA 240
